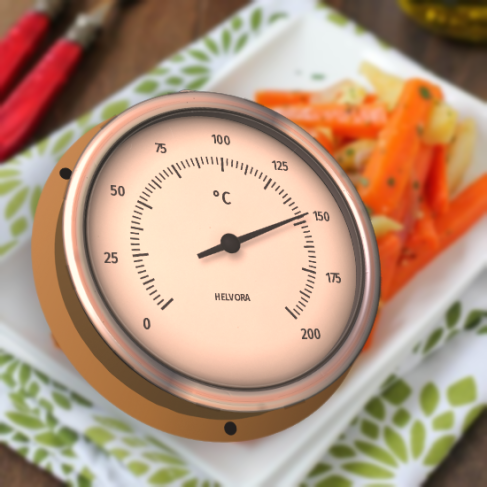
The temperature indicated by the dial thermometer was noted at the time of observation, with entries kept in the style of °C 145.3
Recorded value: °C 147.5
